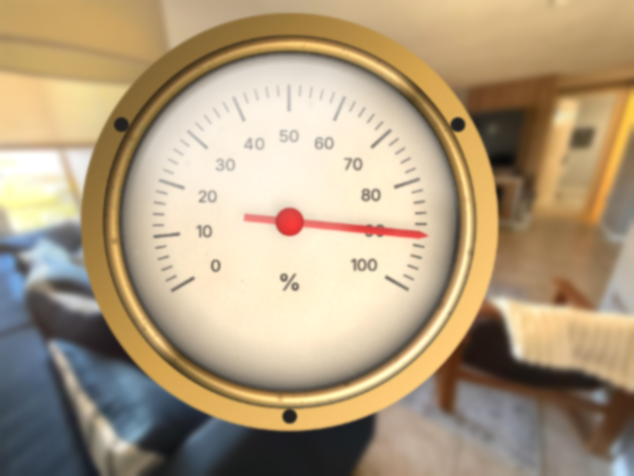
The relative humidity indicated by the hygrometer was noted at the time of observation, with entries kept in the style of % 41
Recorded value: % 90
